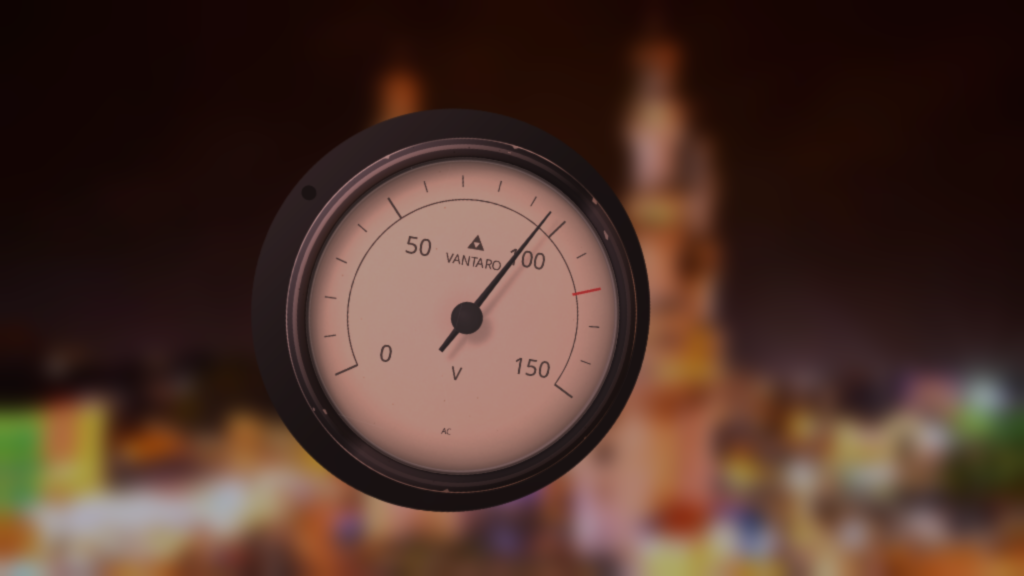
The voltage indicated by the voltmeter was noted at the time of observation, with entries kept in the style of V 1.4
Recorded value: V 95
